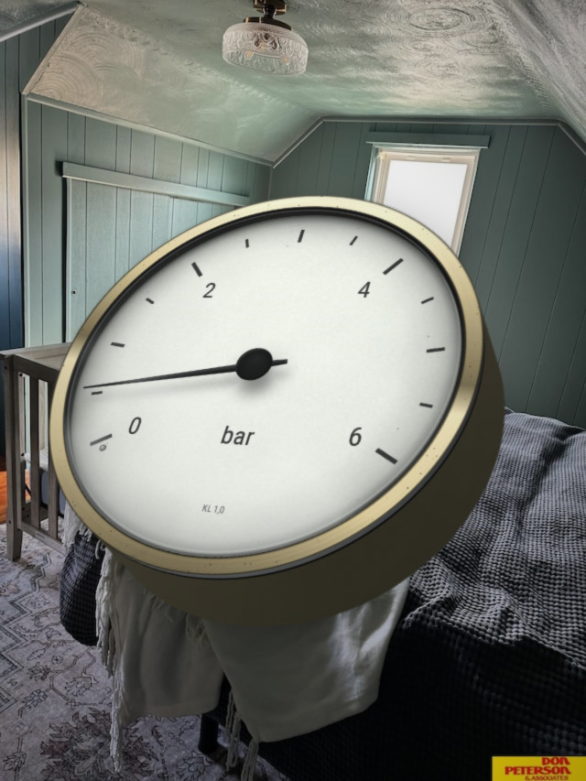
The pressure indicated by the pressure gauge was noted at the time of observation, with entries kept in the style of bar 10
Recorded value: bar 0.5
